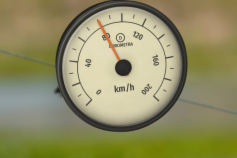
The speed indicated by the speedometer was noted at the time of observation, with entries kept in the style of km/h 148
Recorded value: km/h 80
